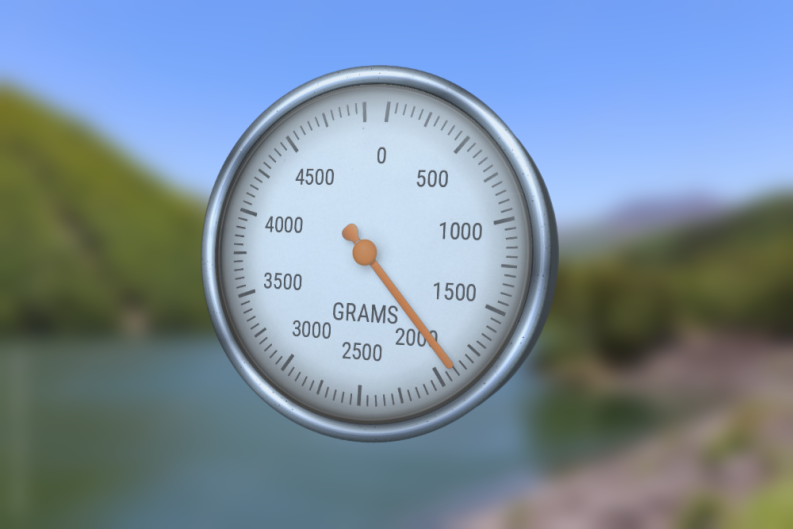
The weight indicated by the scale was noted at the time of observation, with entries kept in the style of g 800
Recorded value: g 1900
